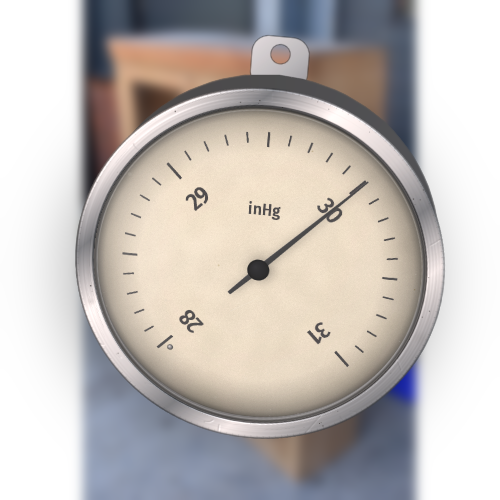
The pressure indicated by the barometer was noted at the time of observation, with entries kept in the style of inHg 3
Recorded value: inHg 30
